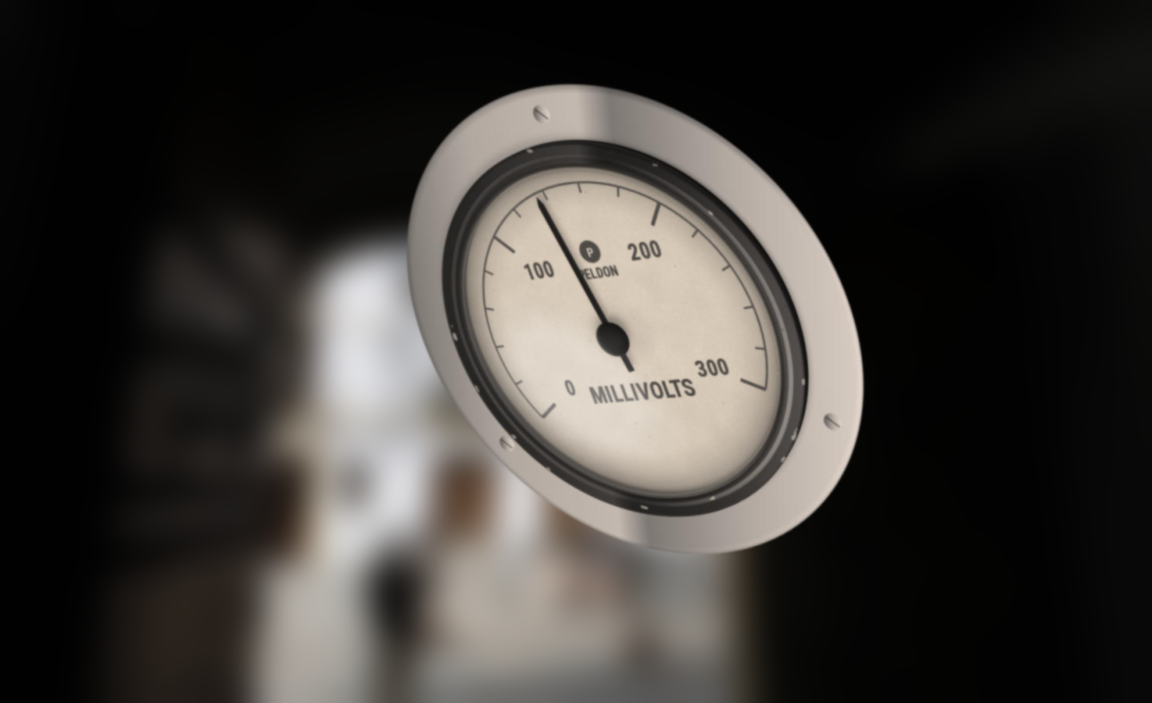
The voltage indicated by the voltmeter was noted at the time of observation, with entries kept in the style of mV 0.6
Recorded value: mV 140
